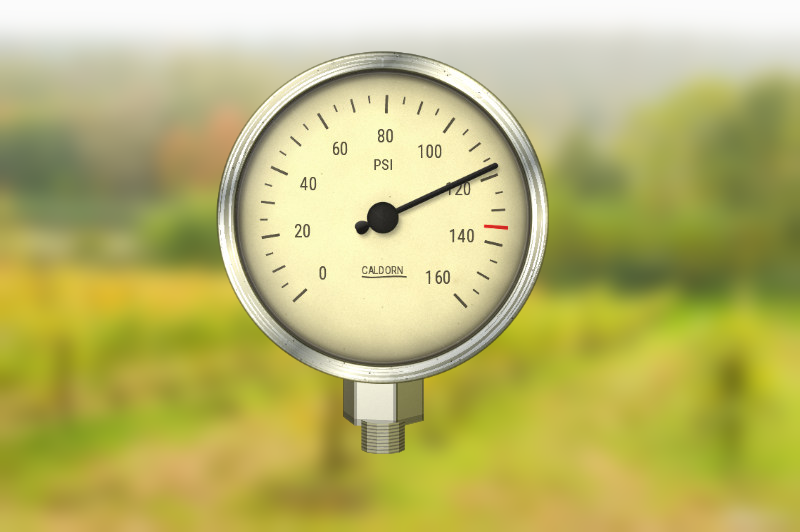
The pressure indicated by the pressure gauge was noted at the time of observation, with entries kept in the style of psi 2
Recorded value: psi 117.5
